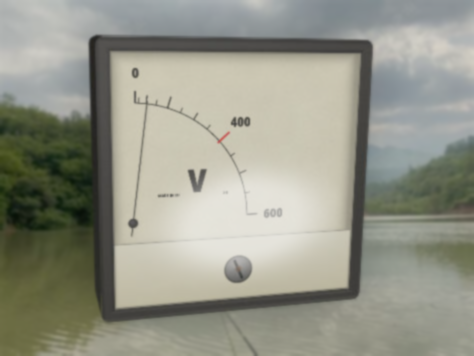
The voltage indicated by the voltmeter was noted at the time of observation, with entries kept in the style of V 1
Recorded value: V 100
